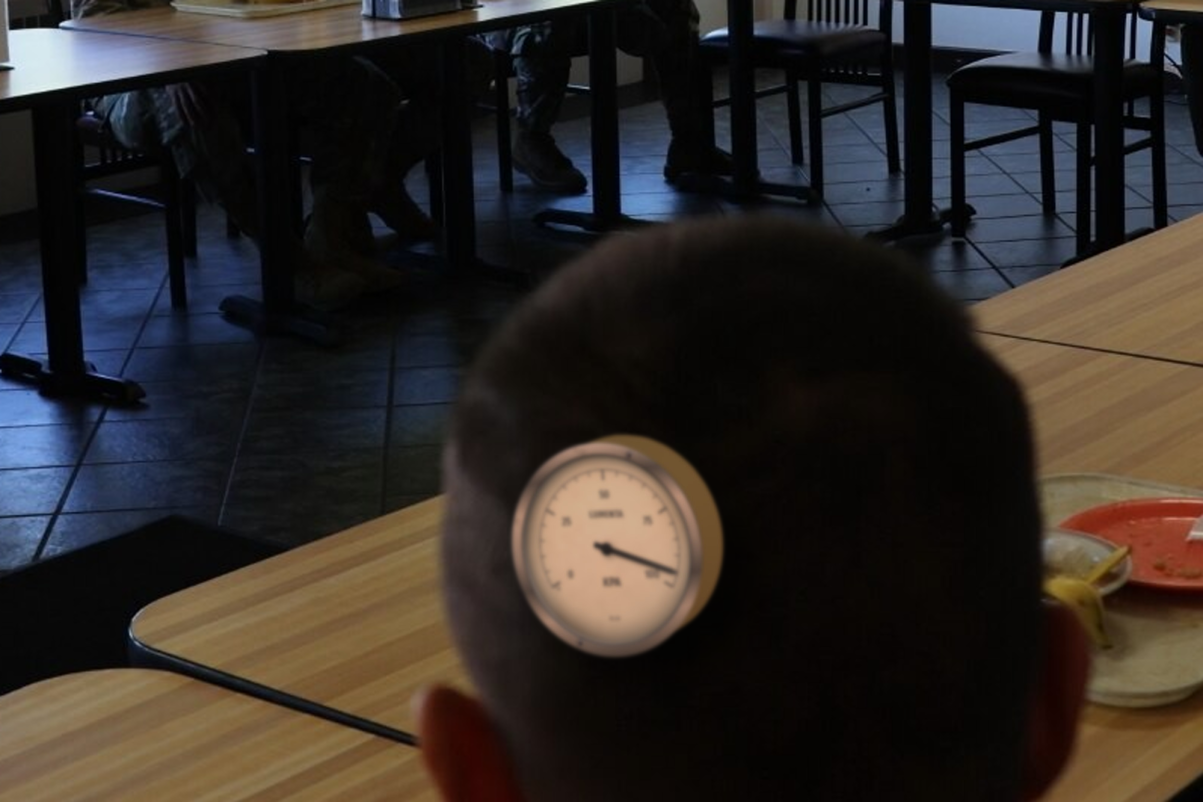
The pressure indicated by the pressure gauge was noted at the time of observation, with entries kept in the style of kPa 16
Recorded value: kPa 95
